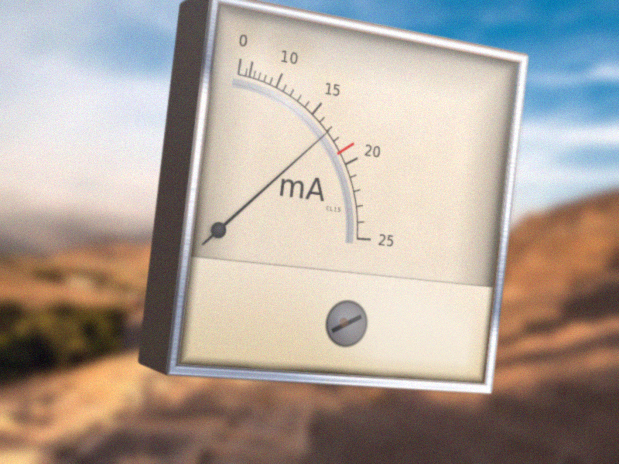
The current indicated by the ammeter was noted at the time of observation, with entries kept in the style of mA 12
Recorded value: mA 17
